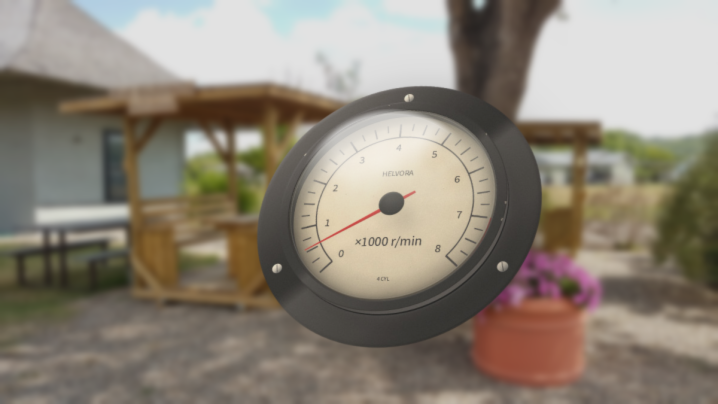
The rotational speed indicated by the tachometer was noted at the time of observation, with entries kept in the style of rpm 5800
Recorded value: rpm 500
